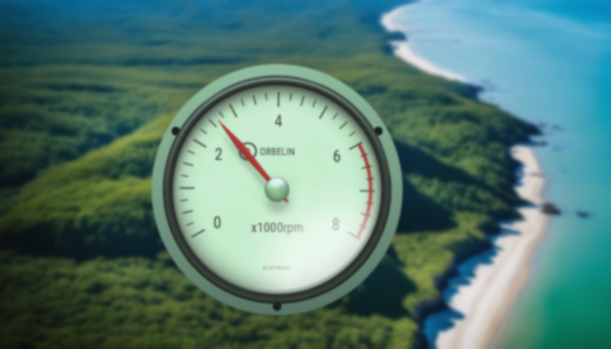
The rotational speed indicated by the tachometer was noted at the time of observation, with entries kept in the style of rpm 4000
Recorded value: rpm 2625
